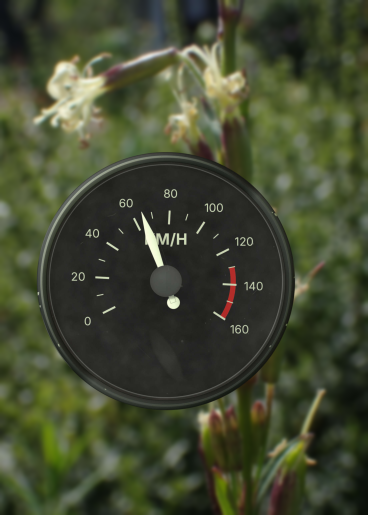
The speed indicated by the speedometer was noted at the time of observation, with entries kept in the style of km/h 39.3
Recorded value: km/h 65
